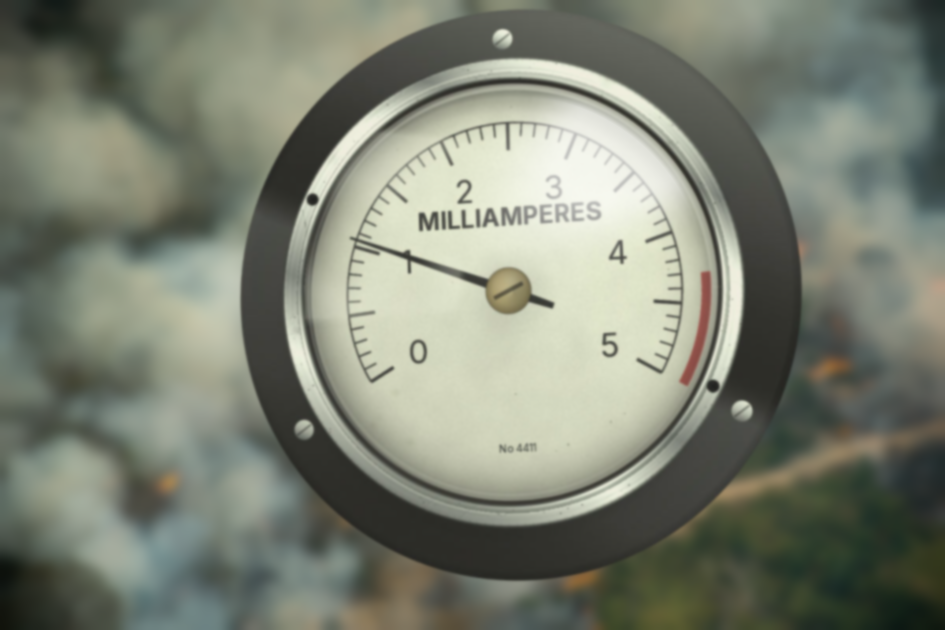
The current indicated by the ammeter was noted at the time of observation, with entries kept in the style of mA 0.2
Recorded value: mA 1.05
